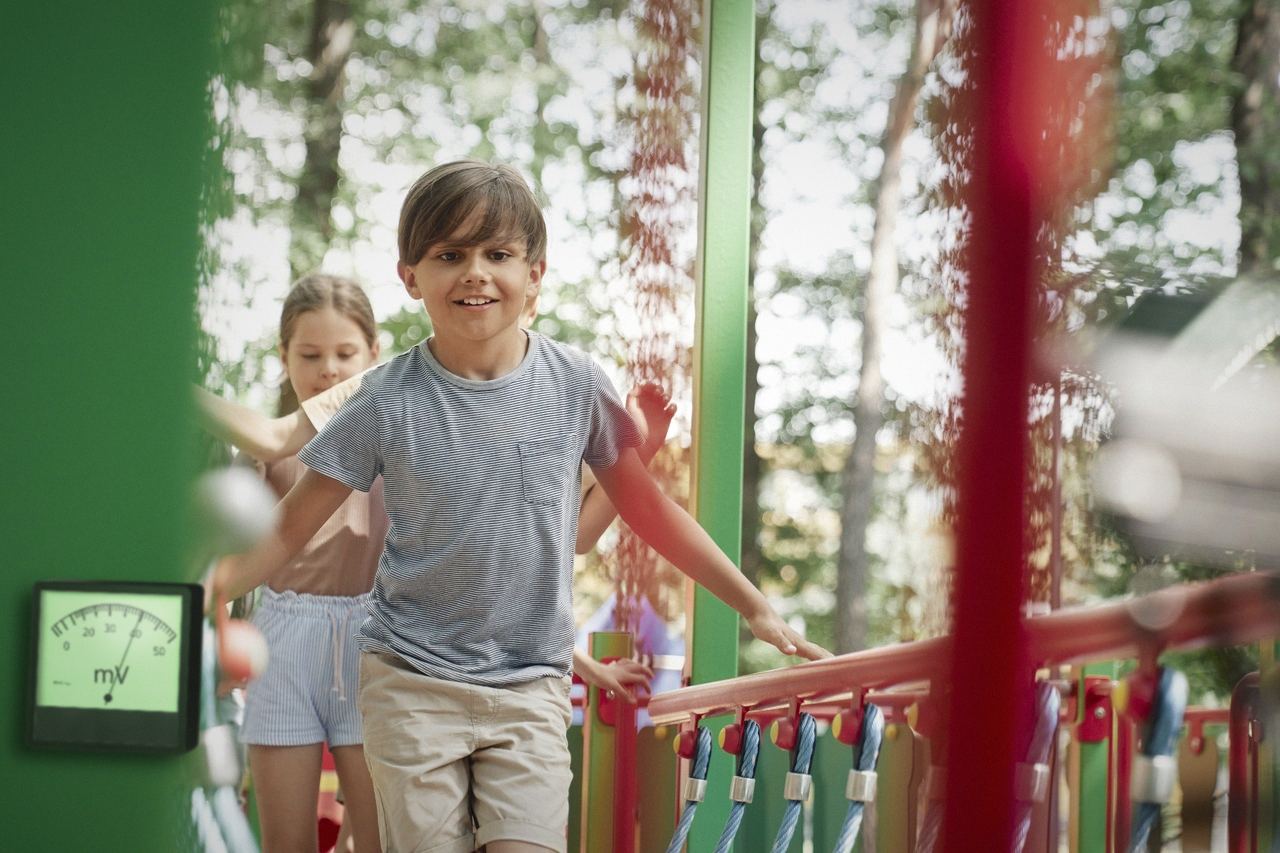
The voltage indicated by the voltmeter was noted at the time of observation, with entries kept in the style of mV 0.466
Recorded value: mV 40
